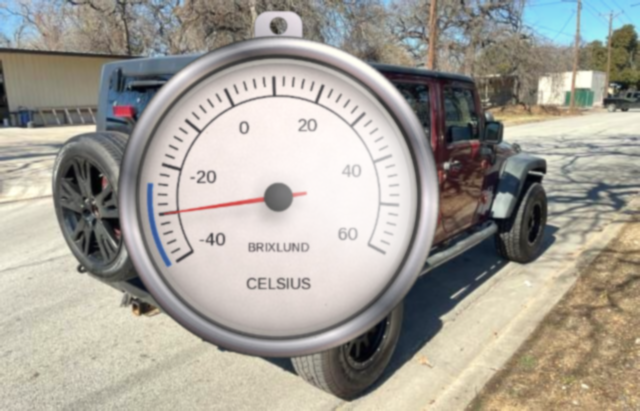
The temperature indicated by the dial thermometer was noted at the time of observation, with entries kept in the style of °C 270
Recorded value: °C -30
